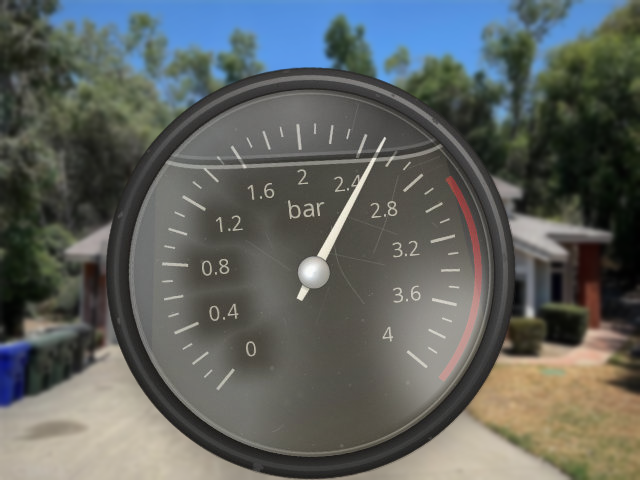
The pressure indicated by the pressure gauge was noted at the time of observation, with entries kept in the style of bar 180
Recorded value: bar 2.5
